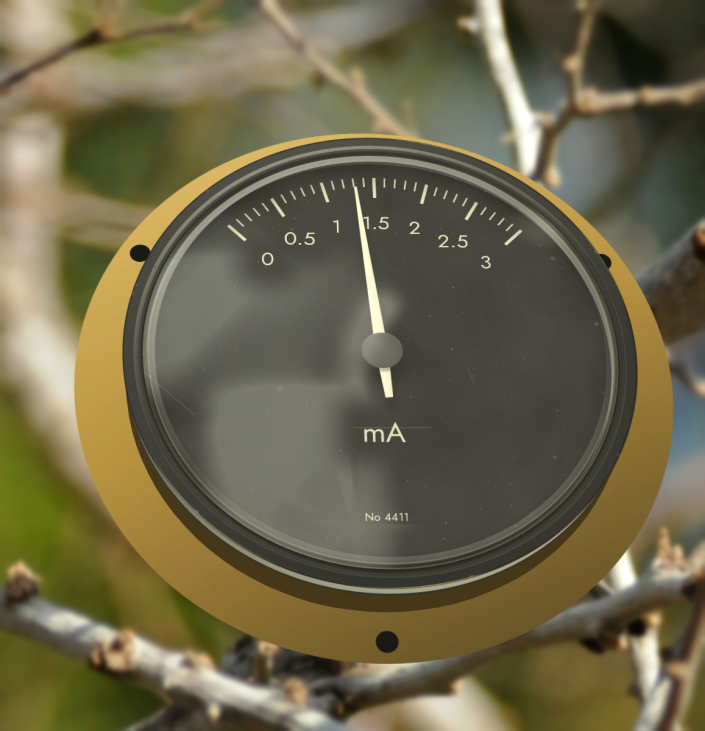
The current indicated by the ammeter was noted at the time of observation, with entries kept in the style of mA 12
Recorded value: mA 1.3
